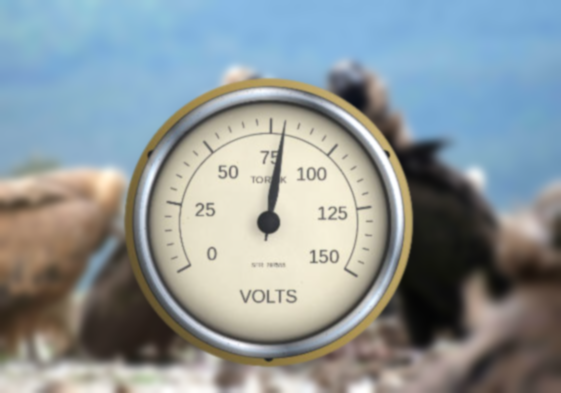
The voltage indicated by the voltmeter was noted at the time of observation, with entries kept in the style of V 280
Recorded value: V 80
